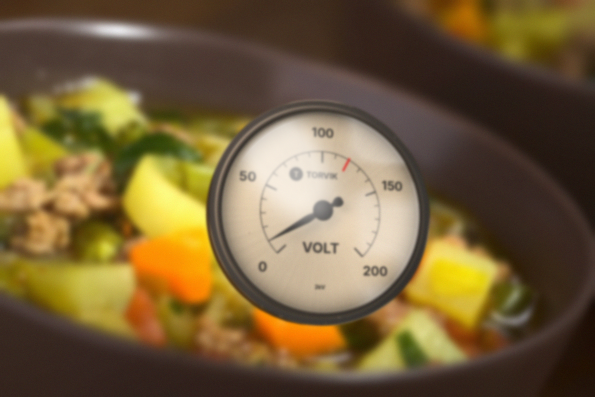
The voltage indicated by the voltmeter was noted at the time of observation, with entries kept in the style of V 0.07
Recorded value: V 10
